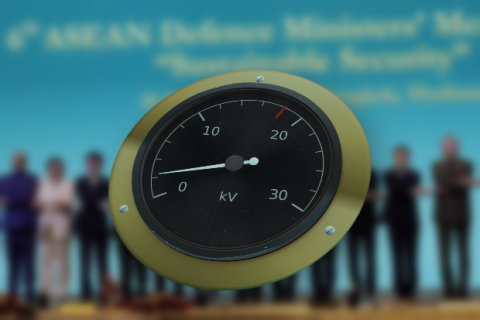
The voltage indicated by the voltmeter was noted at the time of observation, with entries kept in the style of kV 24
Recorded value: kV 2
